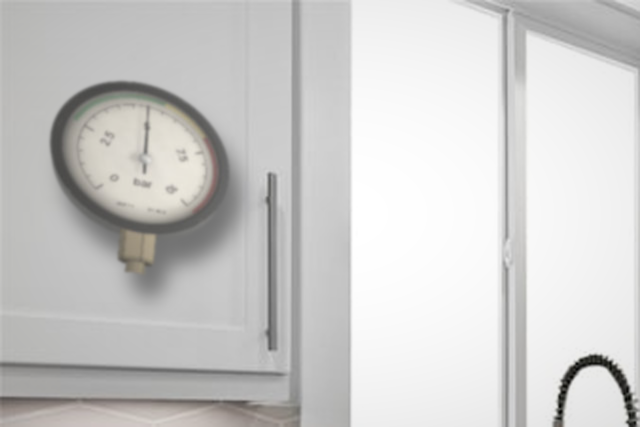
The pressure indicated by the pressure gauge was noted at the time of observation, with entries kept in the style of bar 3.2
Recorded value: bar 5
